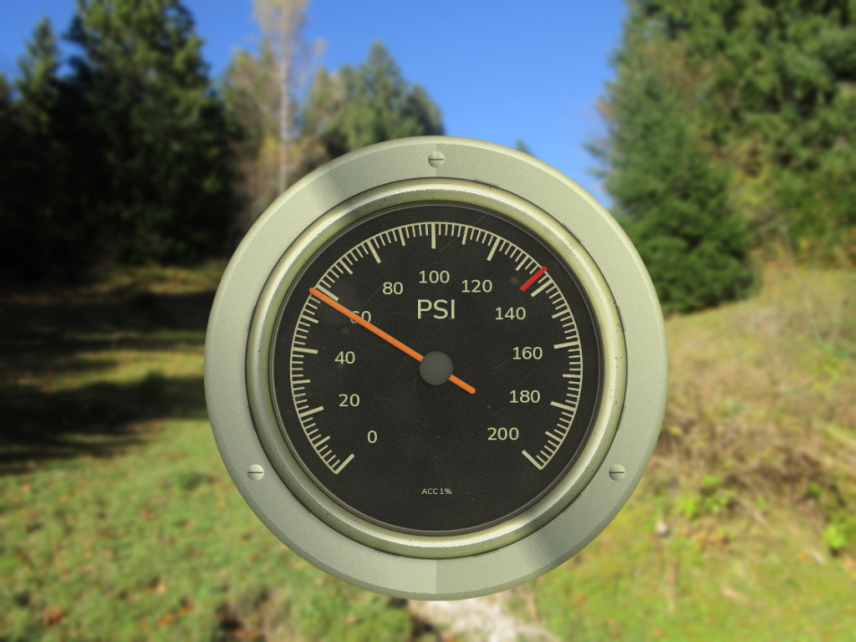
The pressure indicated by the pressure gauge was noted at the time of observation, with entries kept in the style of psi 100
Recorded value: psi 58
